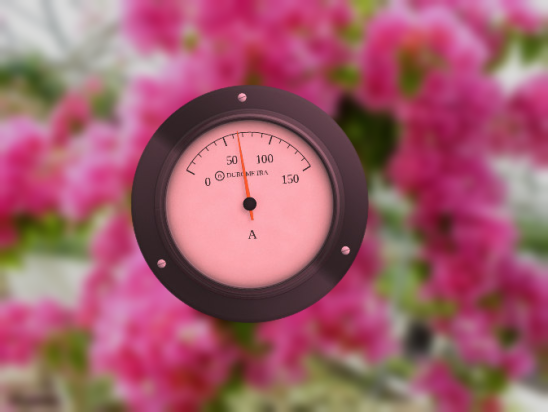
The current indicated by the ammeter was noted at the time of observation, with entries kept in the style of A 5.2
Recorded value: A 65
